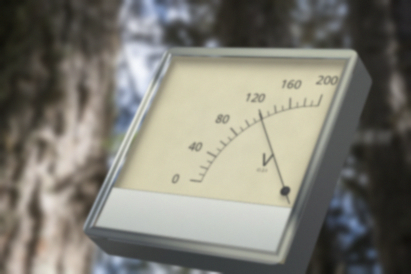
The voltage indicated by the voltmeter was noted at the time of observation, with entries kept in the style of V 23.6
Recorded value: V 120
